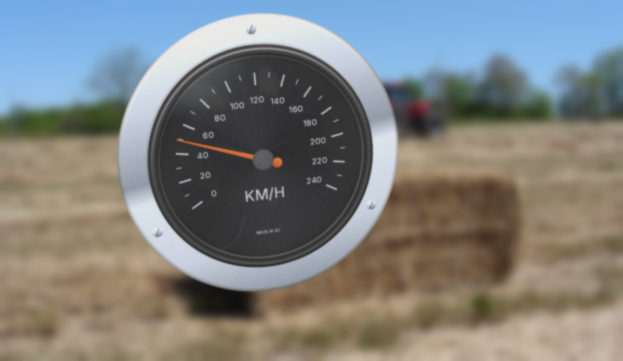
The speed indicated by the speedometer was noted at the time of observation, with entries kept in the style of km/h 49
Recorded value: km/h 50
